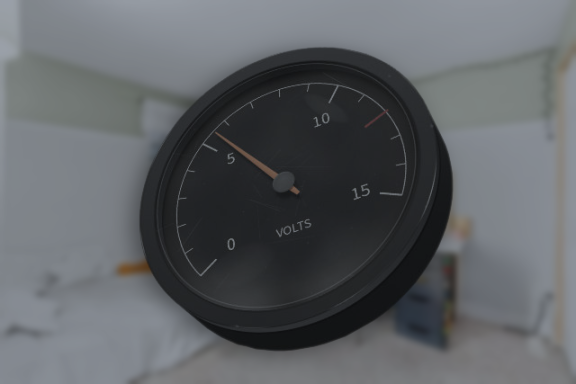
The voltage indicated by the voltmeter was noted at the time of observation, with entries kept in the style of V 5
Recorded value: V 5.5
